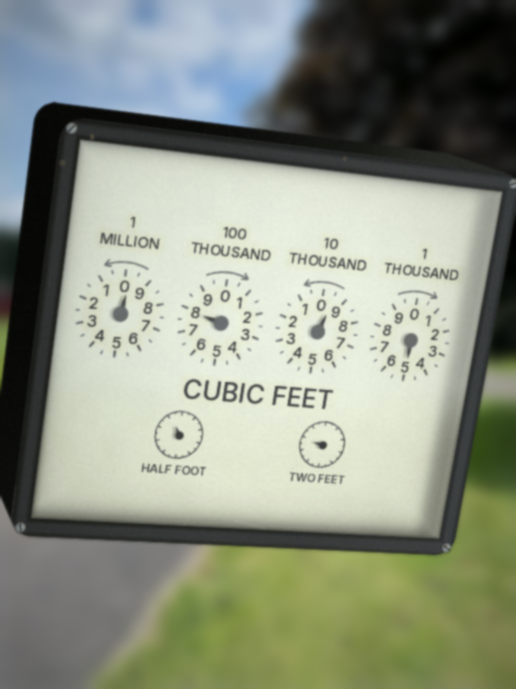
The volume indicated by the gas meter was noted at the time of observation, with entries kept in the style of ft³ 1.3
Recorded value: ft³ 979500
